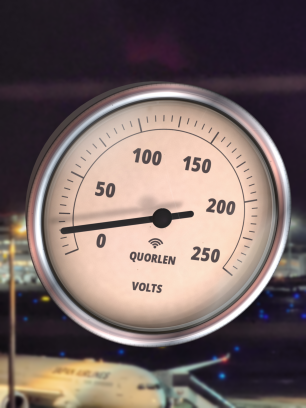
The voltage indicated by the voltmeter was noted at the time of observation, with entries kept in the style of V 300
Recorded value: V 15
